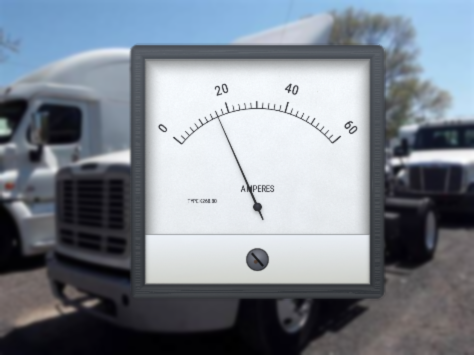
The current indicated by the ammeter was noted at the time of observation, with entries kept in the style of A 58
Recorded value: A 16
